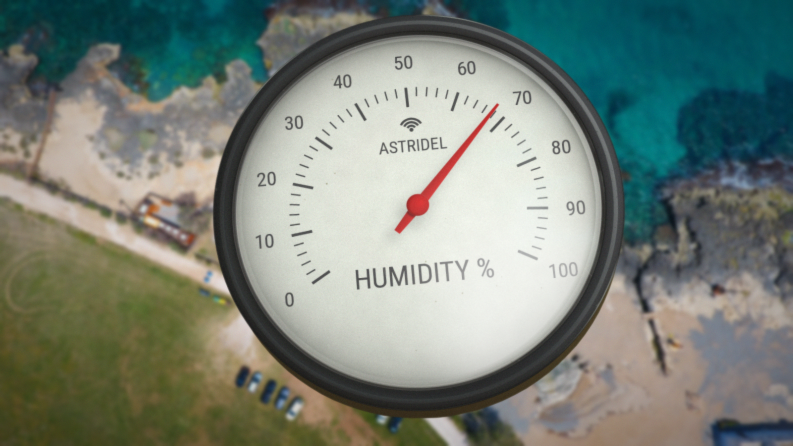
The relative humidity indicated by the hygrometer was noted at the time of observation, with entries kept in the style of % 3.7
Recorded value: % 68
